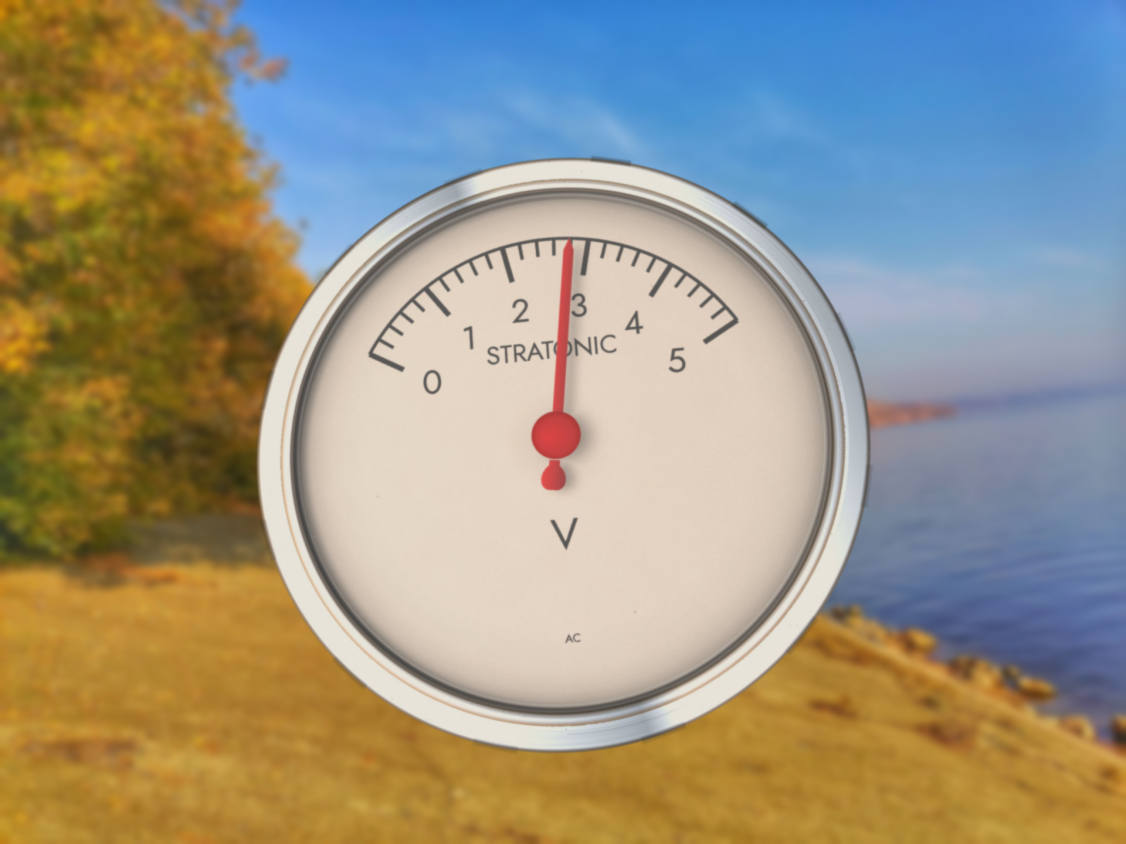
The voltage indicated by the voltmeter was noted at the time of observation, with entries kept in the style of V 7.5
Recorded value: V 2.8
